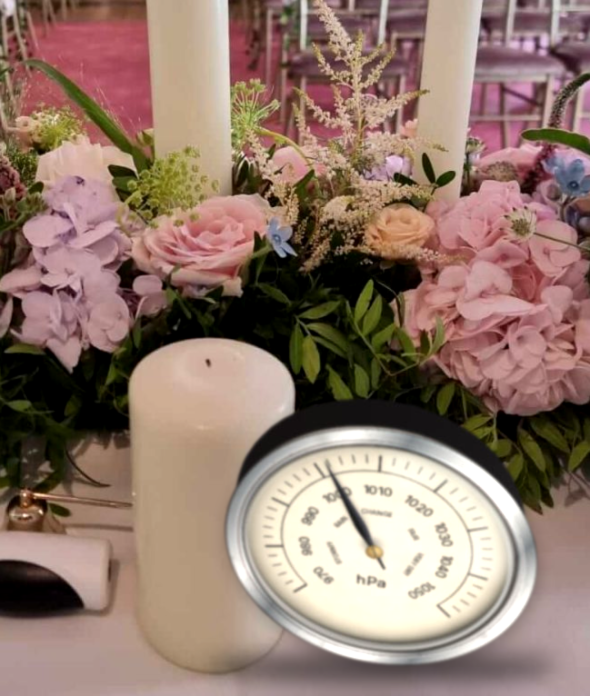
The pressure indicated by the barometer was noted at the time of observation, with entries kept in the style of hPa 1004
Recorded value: hPa 1002
